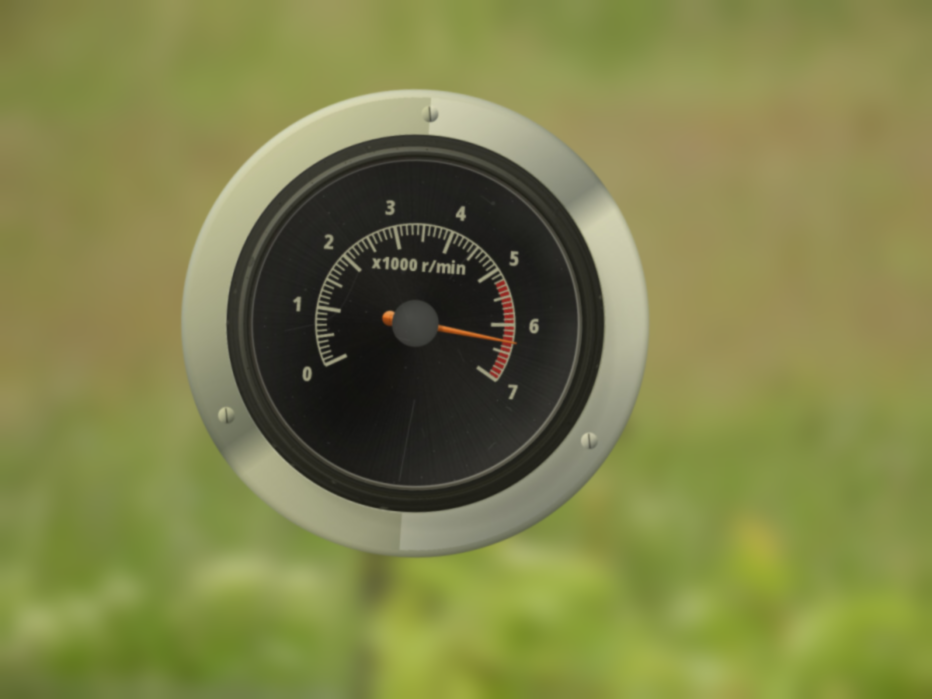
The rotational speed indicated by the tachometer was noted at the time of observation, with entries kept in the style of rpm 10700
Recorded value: rpm 6300
